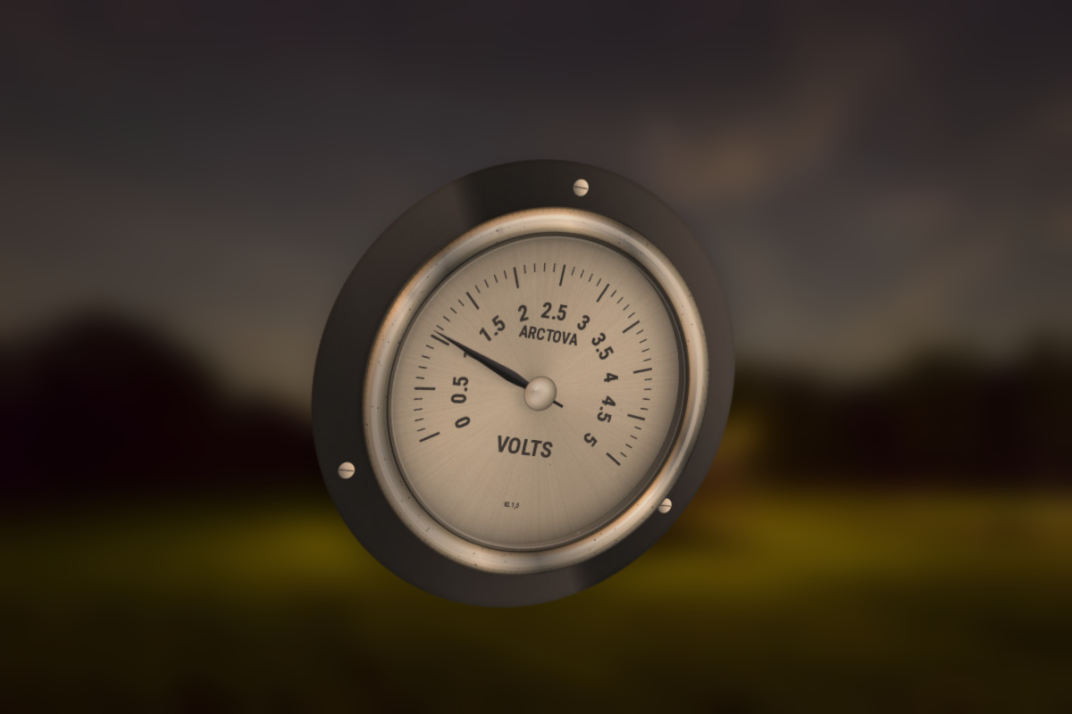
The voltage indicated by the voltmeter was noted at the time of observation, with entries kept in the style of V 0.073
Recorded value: V 1.05
